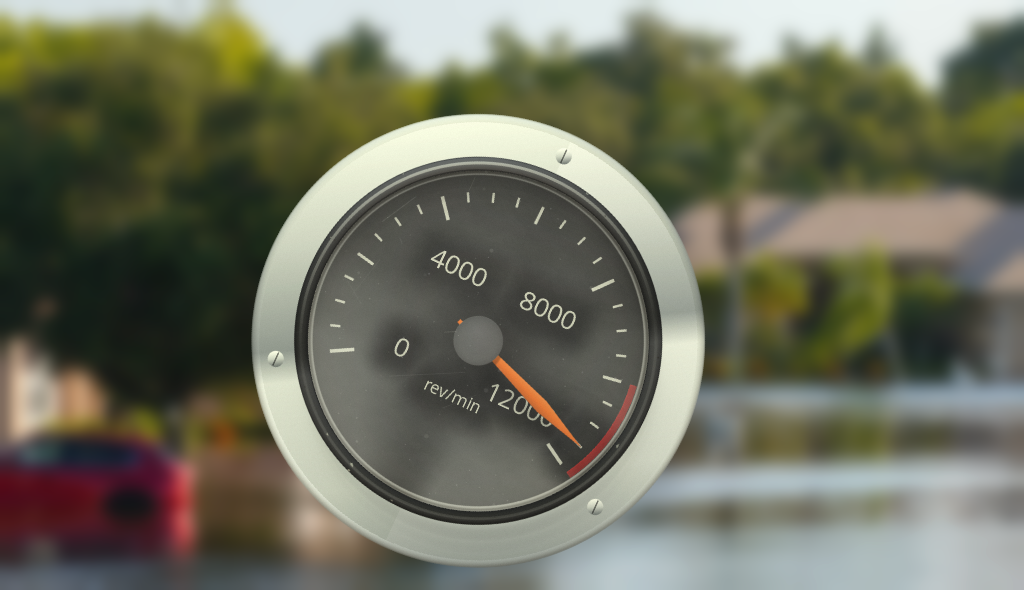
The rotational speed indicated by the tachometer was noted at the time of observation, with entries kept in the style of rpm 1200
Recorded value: rpm 11500
